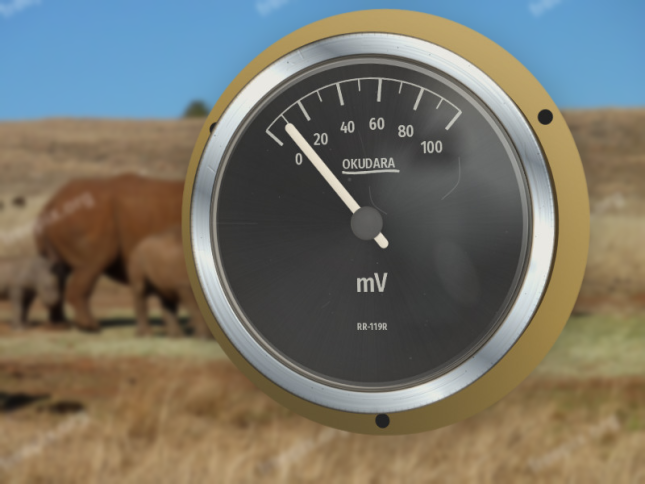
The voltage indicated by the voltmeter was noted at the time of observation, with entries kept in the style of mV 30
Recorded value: mV 10
